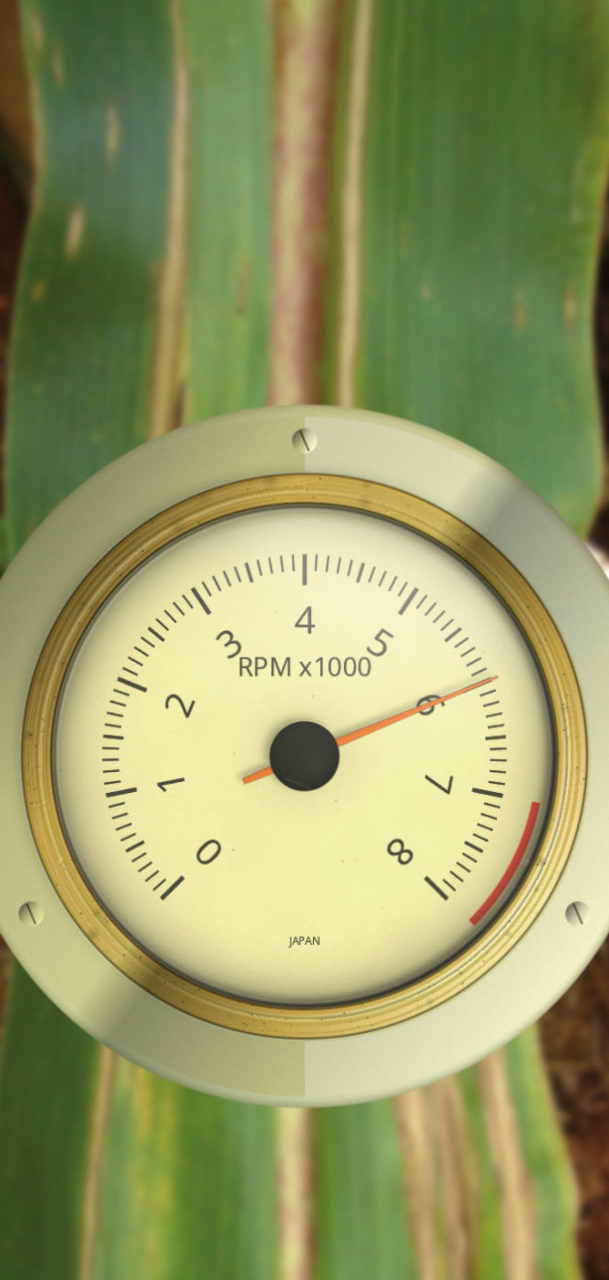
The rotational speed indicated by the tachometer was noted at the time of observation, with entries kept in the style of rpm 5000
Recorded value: rpm 6000
